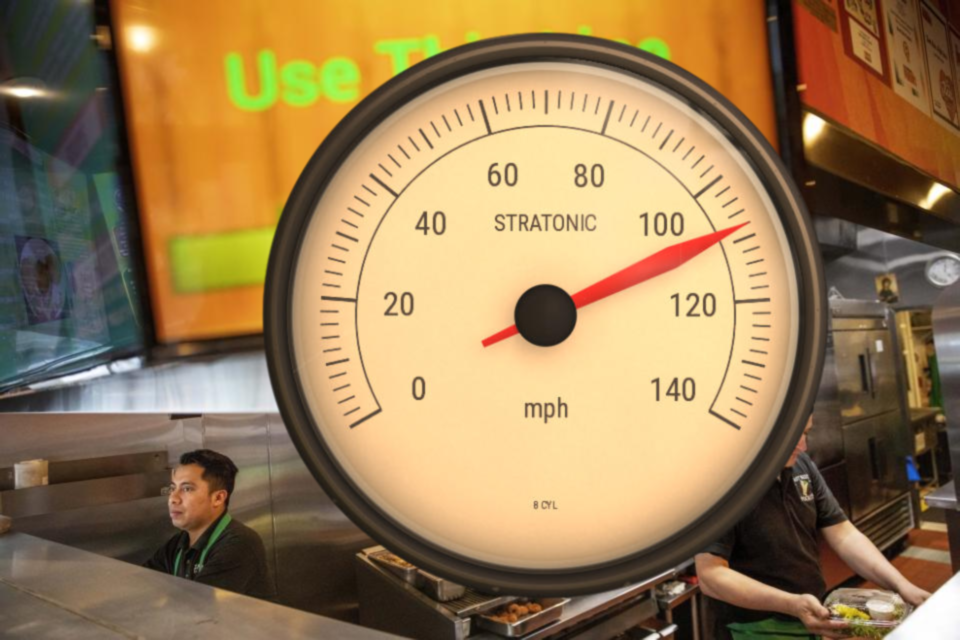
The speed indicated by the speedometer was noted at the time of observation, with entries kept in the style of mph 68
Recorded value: mph 108
